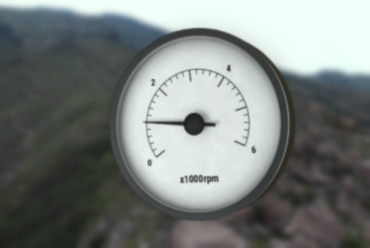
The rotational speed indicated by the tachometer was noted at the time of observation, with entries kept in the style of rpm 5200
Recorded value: rpm 1000
